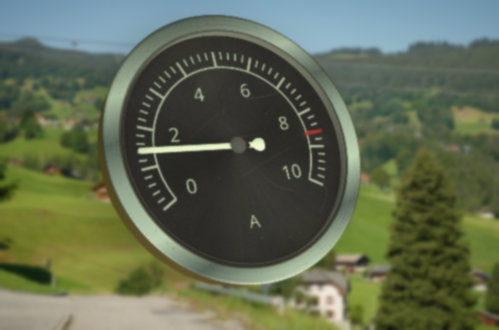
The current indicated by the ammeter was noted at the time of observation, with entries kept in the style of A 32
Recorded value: A 1.4
